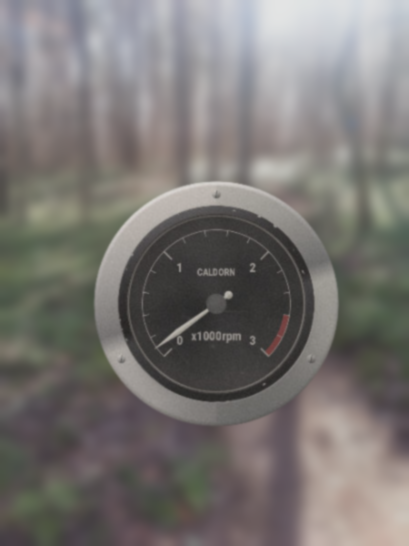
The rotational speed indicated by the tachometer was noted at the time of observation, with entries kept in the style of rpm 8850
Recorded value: rpm 100
